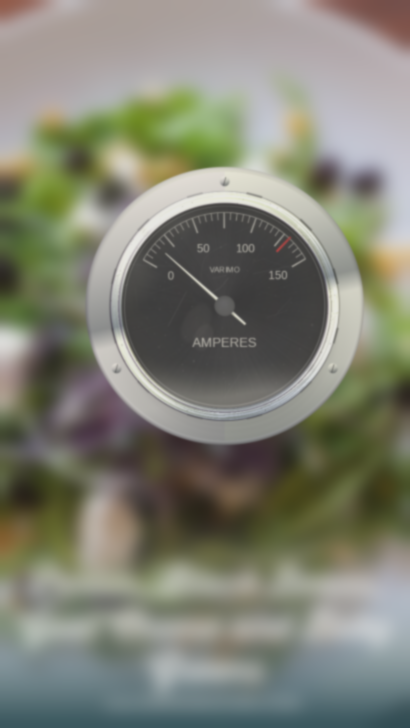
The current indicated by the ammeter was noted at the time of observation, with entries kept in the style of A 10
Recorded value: A 15
